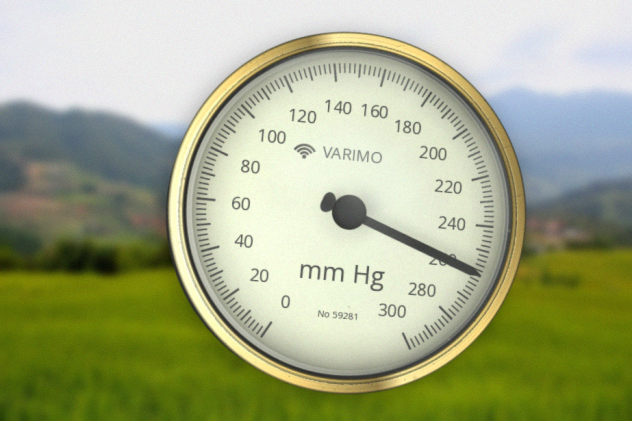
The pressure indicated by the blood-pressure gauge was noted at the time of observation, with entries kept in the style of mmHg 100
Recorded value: mmHg 260
